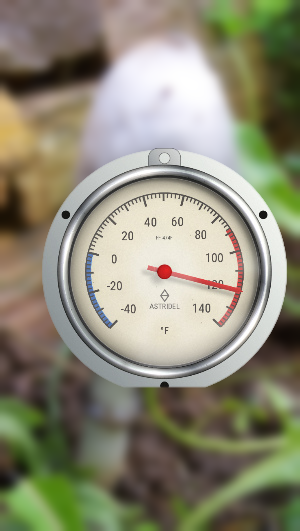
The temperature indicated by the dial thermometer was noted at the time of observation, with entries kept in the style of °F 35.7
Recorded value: °F 120
